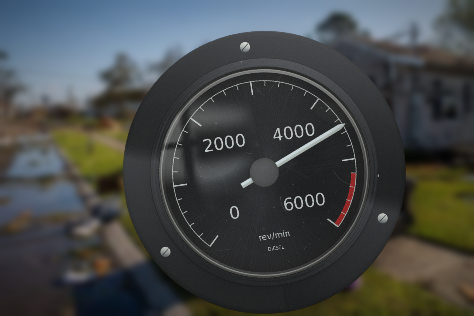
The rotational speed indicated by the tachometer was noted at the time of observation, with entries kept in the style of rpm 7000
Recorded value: rpm 4500
